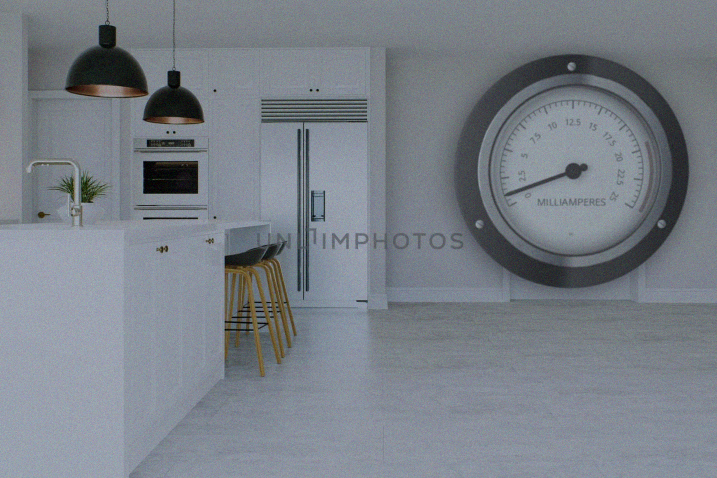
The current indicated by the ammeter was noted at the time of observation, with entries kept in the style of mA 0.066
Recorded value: mA 1
